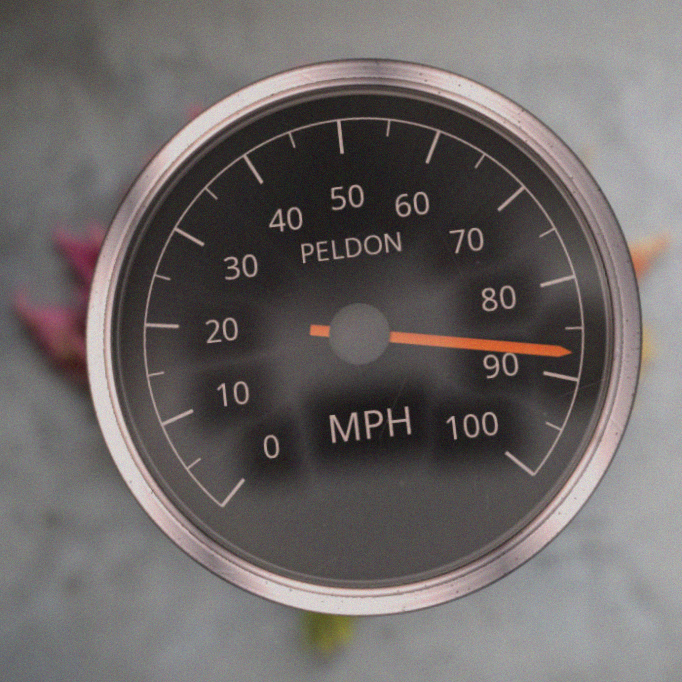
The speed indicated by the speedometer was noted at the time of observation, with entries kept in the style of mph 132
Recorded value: mph 87.5
